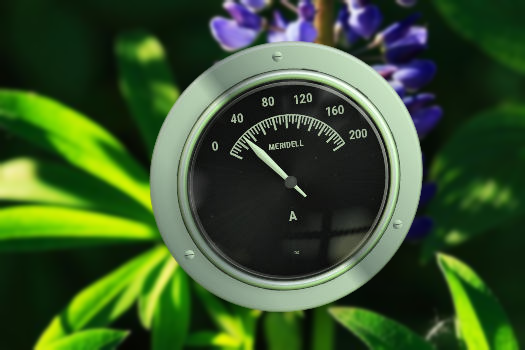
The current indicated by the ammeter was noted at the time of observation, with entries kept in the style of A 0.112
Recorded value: A 30
